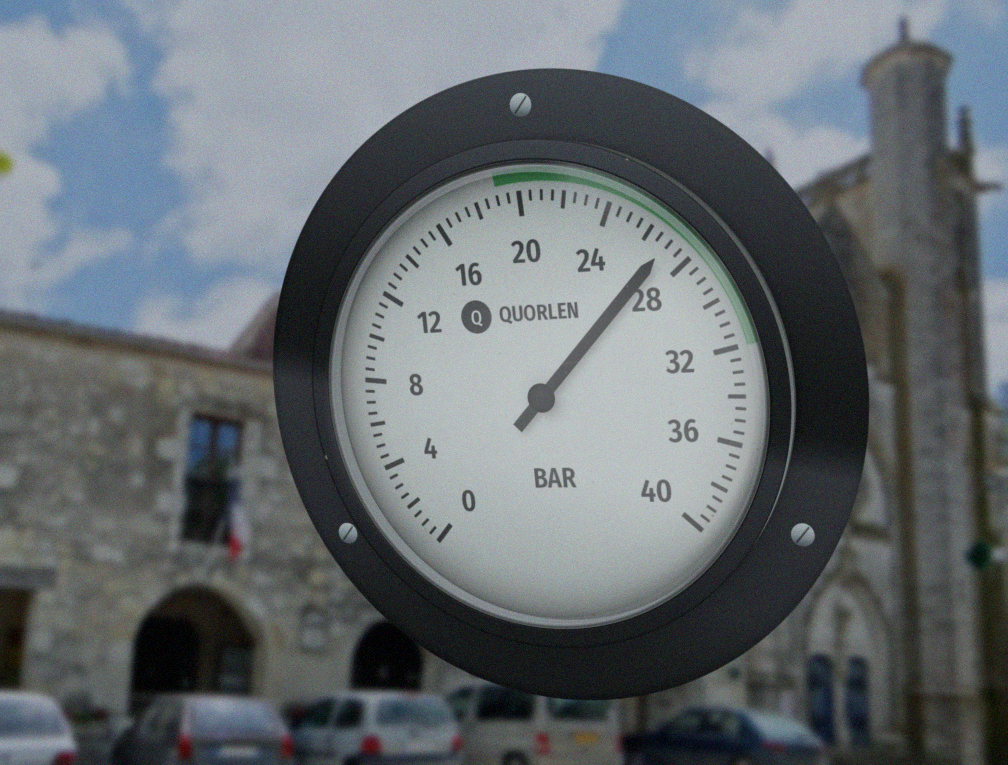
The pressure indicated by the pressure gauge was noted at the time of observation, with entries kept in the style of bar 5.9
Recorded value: bar 27
